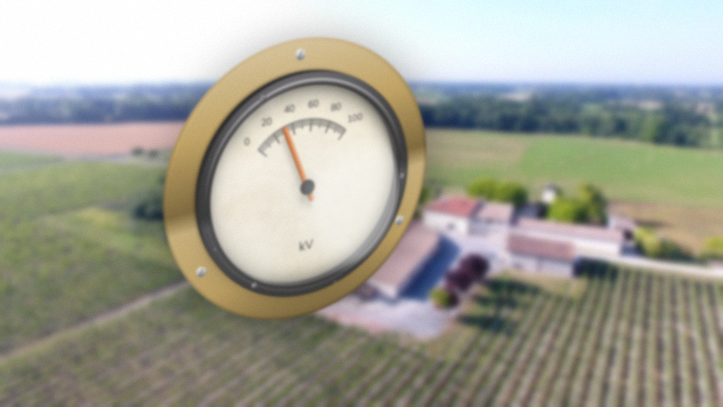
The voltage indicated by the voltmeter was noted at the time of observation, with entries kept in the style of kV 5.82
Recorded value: kV 30
